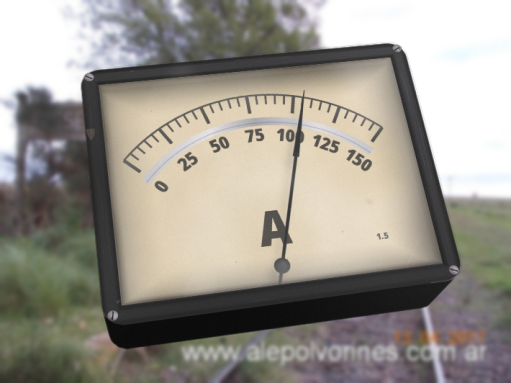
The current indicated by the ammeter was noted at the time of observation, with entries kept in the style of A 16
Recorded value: A 105
